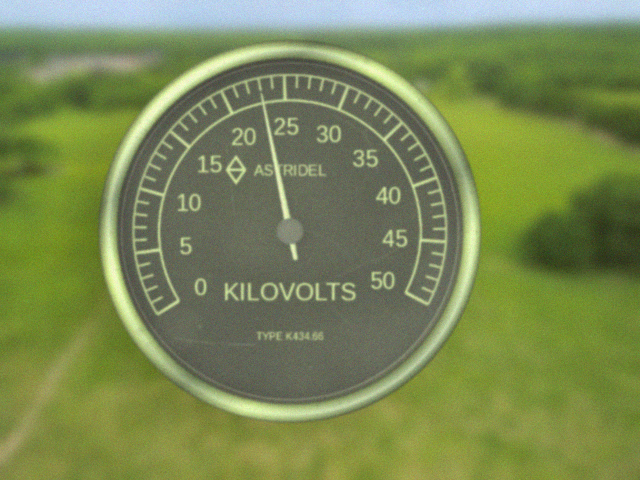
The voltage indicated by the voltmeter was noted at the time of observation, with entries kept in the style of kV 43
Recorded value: kV 23
